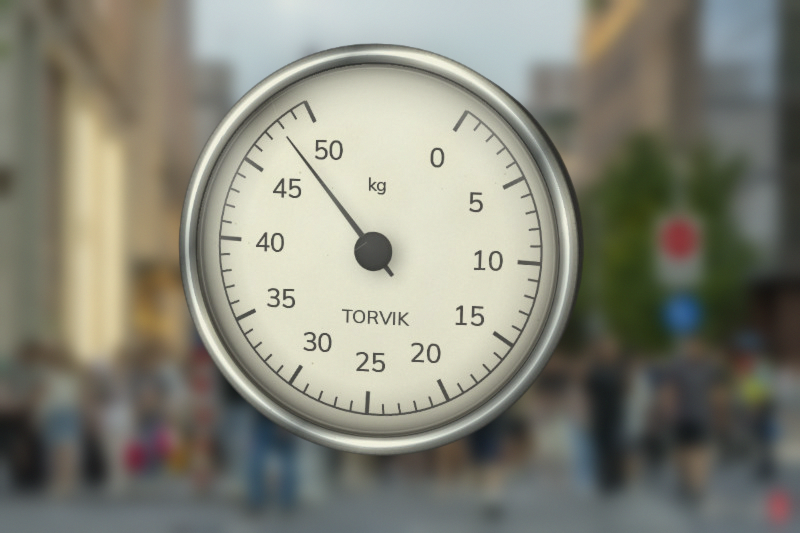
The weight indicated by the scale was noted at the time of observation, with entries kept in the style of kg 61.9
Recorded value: kg 48
